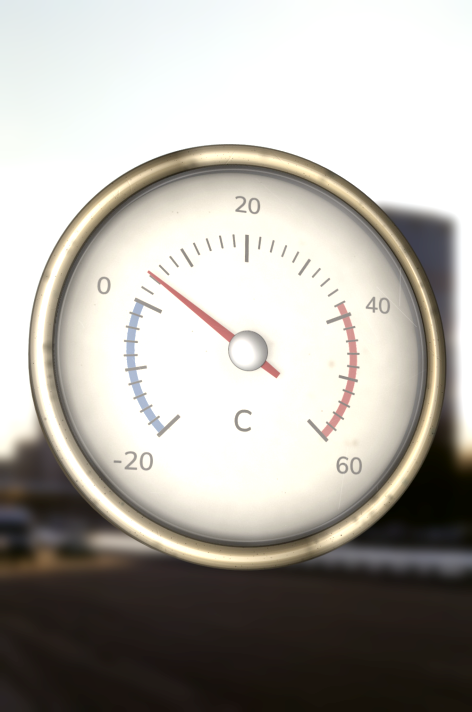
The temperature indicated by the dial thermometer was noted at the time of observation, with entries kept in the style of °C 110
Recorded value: °C 4
